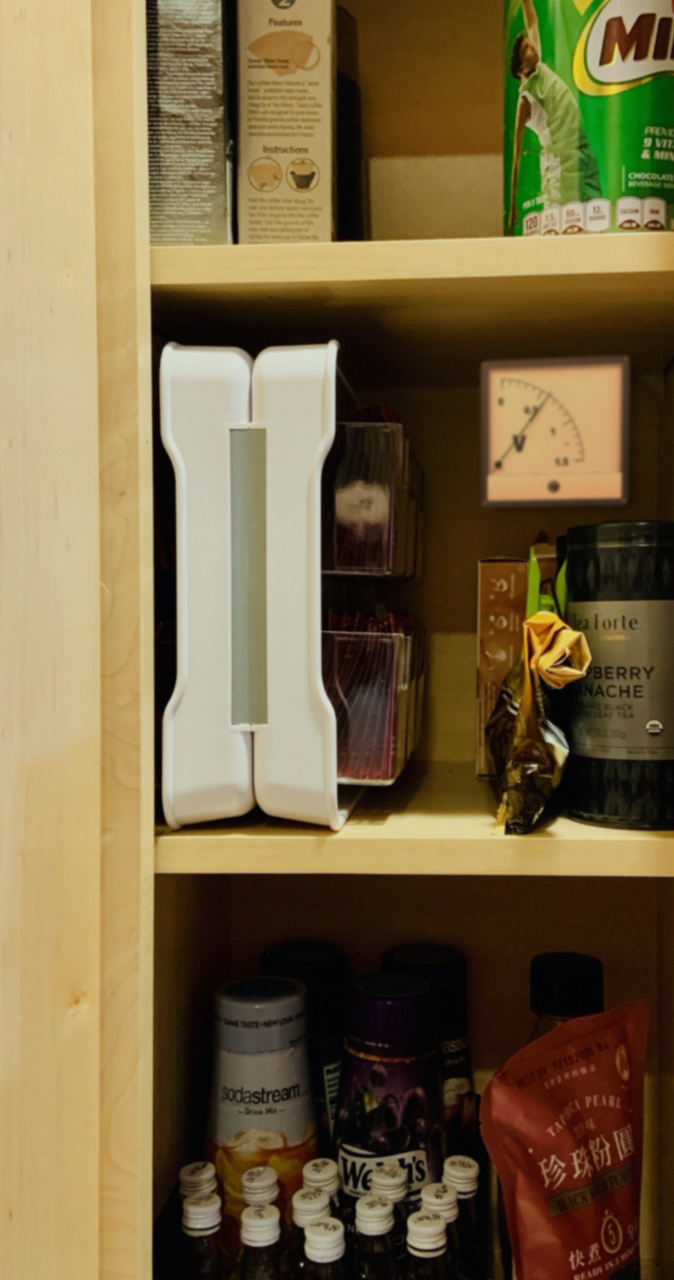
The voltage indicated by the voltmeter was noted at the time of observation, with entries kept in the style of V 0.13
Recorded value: V 0.6
